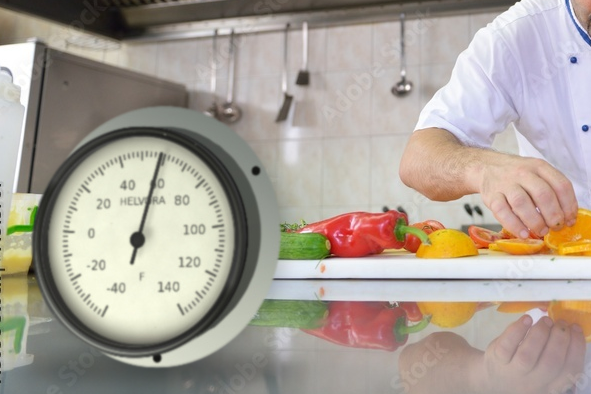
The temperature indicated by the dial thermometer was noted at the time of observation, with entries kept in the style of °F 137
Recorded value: °F 60
